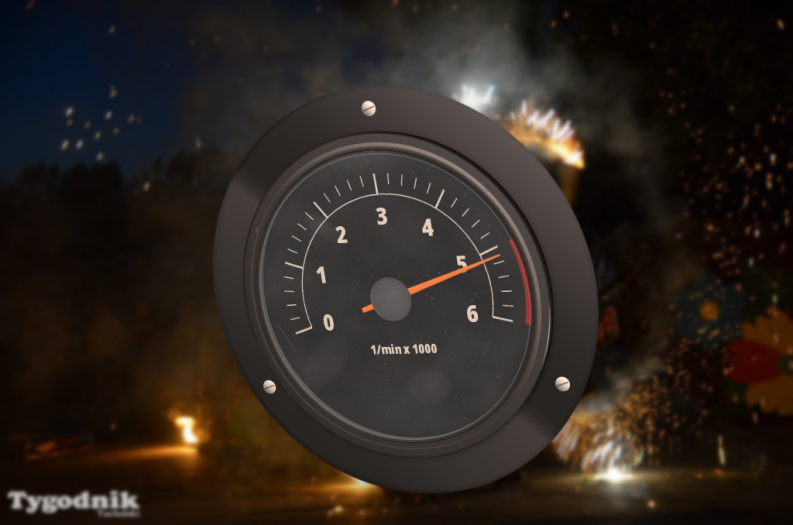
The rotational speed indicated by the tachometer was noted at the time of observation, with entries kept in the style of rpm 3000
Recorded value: rpm 5100
